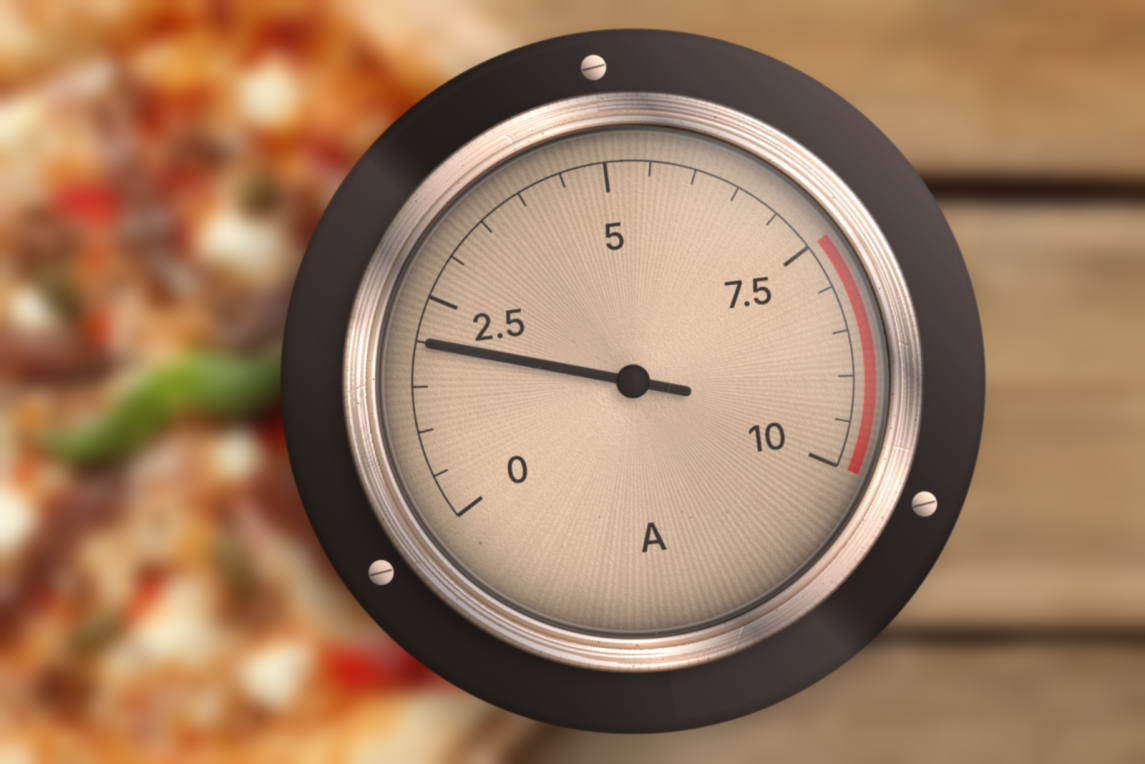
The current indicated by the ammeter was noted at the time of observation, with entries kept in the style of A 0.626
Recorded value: A 2
